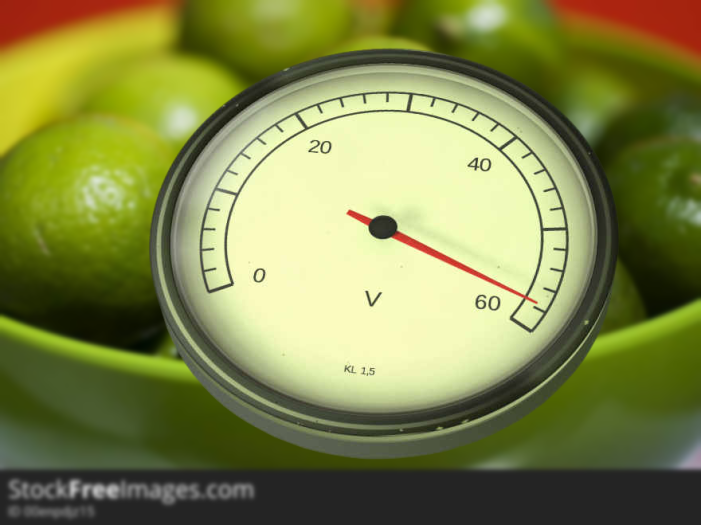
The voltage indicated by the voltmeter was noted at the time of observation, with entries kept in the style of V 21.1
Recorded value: V 58
